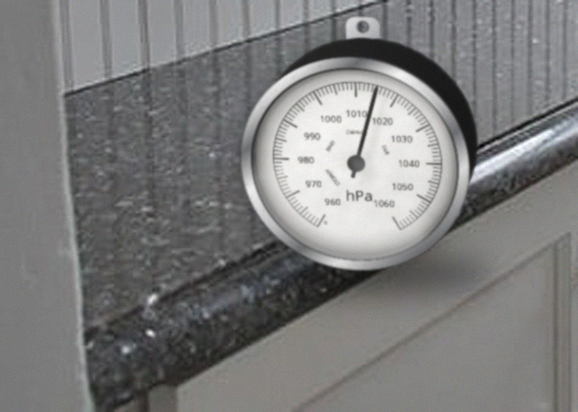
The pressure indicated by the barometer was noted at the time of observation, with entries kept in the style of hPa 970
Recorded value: hPa 1015
